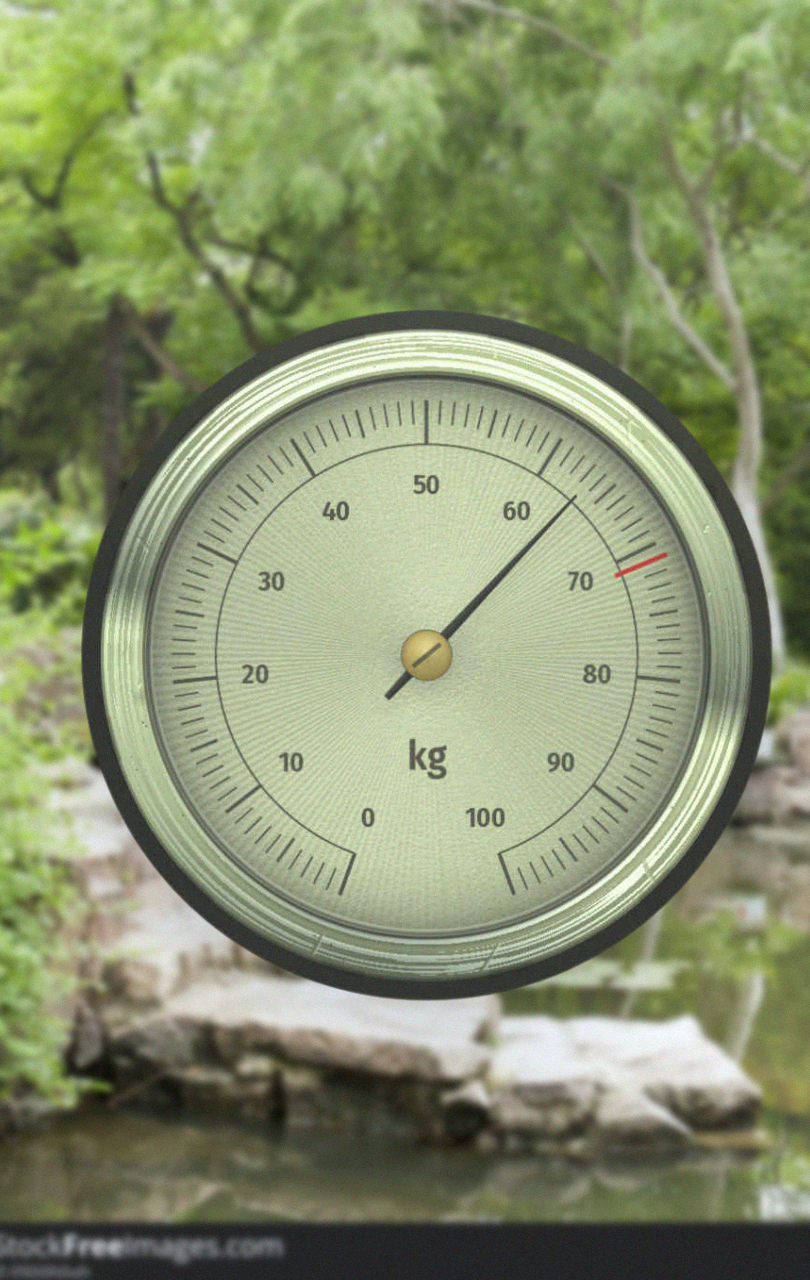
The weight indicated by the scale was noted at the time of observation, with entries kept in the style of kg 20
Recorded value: kg 63.5
